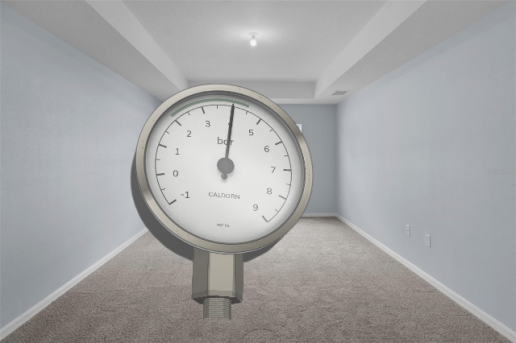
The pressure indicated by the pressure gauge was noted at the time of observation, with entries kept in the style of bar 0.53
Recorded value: bar 4
